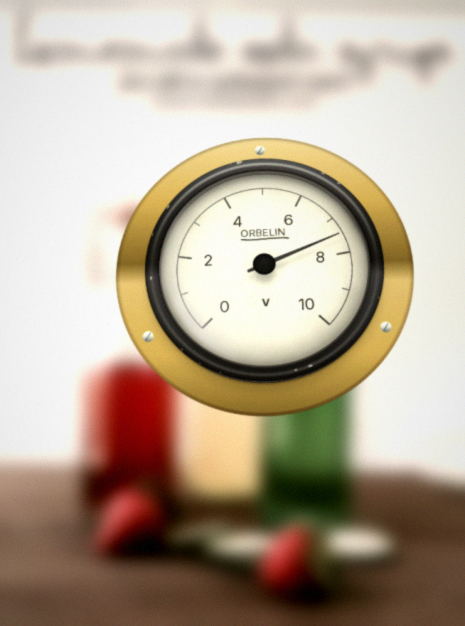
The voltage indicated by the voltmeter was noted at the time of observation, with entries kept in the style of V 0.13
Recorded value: V 7.5
